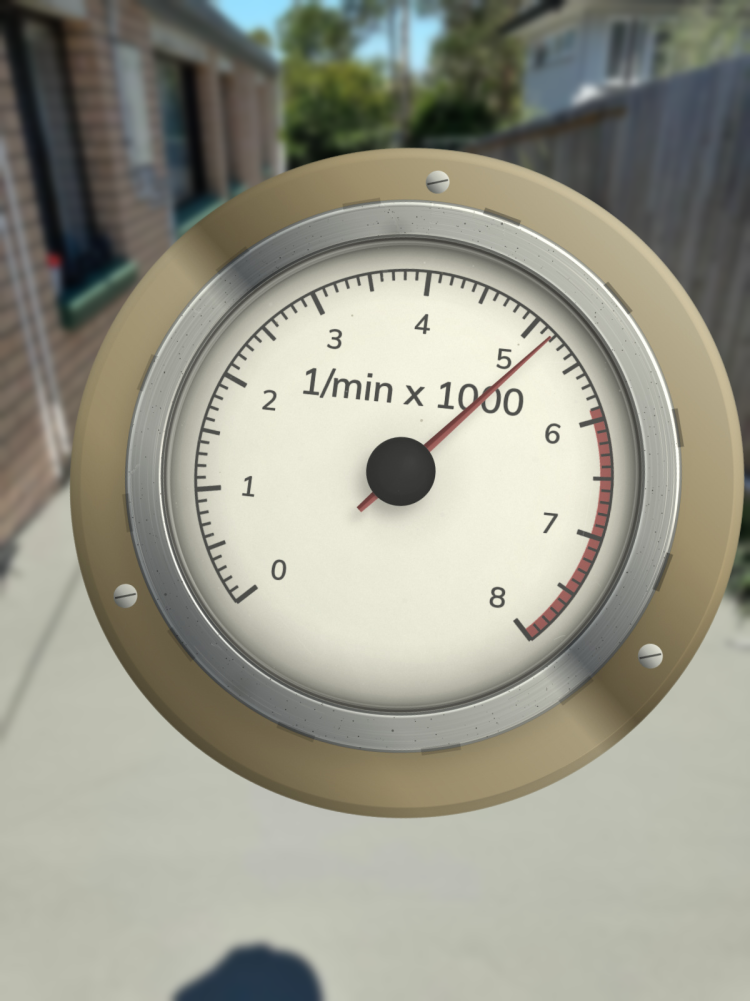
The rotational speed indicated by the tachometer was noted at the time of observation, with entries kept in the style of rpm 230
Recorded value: rpm 5200
